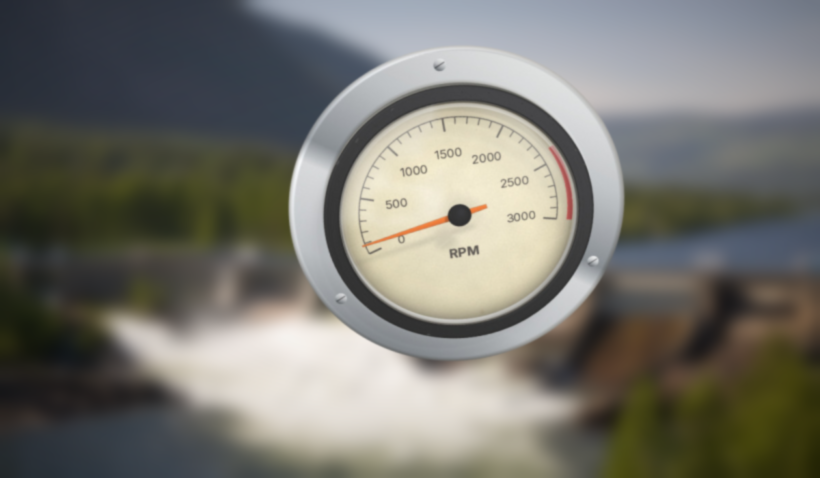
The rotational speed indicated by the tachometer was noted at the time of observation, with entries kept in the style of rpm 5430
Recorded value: rpm 100
